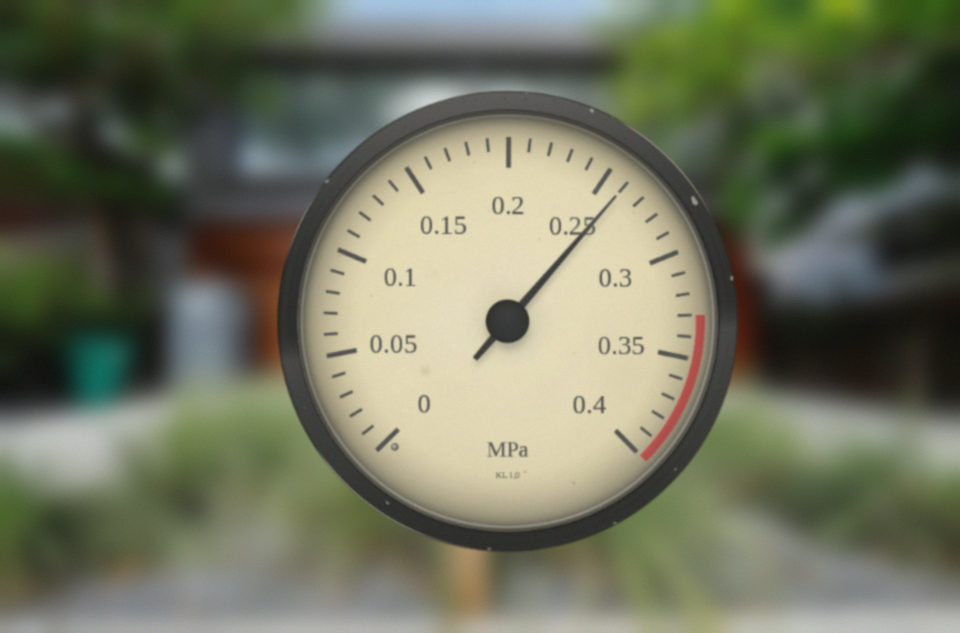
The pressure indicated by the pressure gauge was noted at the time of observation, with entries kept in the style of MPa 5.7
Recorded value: MPa 0.26
